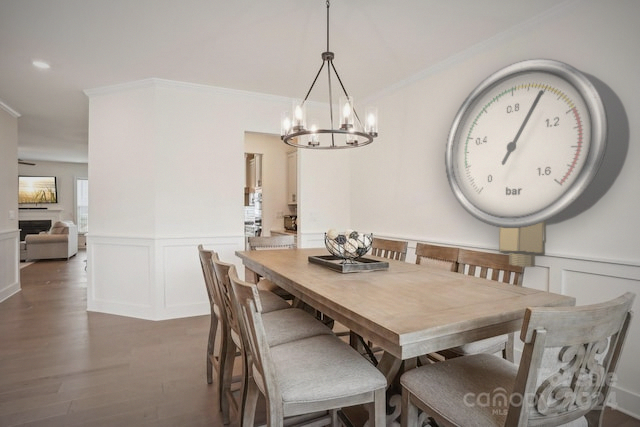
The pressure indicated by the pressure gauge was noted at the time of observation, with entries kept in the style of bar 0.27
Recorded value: bar 1
